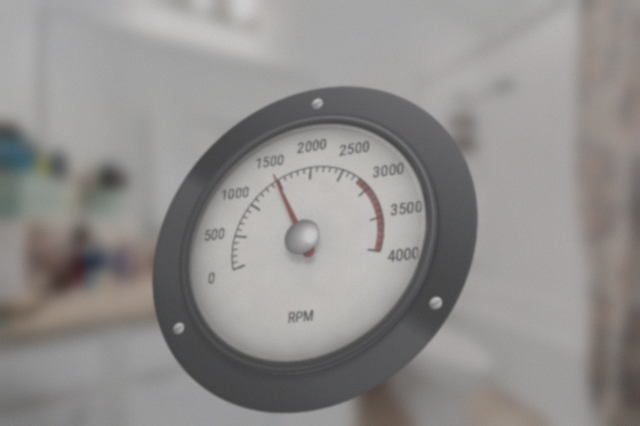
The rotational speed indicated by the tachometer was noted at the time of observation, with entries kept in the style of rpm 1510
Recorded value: rpm 1500
